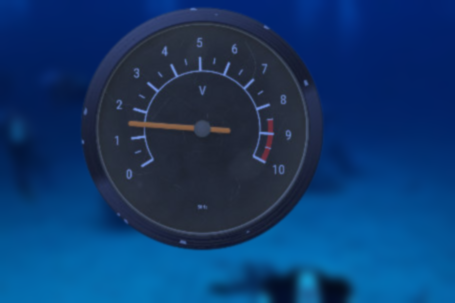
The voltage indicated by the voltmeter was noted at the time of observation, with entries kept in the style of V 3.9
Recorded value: V 1.5
